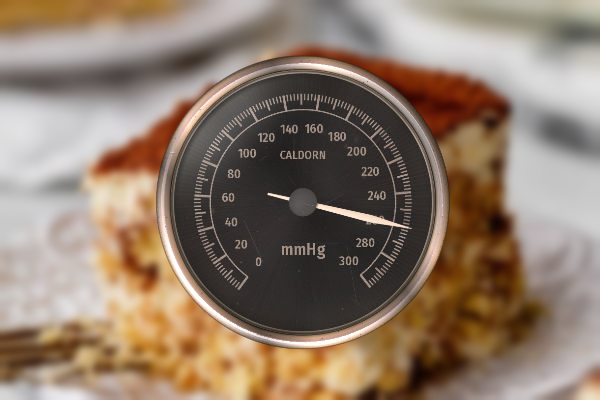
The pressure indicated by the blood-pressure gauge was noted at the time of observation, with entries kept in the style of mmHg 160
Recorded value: mmHg 260
